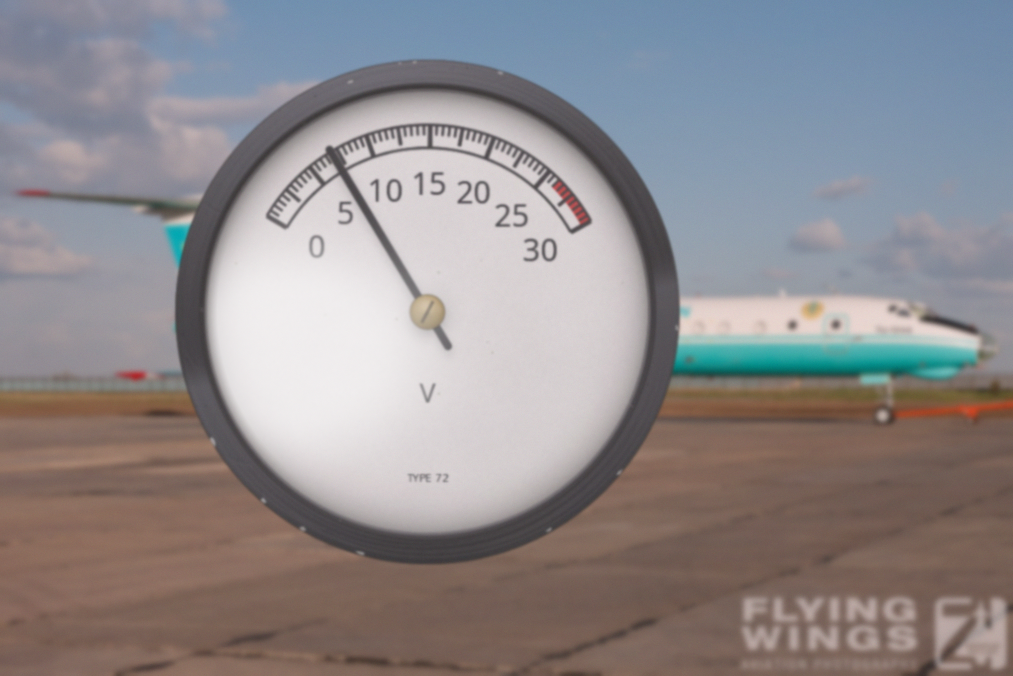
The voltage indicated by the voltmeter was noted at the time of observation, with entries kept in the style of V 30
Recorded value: V 7
